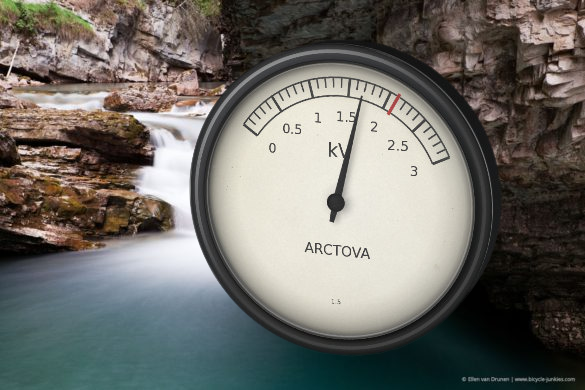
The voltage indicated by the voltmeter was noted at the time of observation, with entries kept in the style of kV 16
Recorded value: kV 1.7
